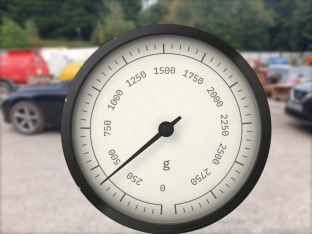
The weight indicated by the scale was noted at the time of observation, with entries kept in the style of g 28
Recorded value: g 400
